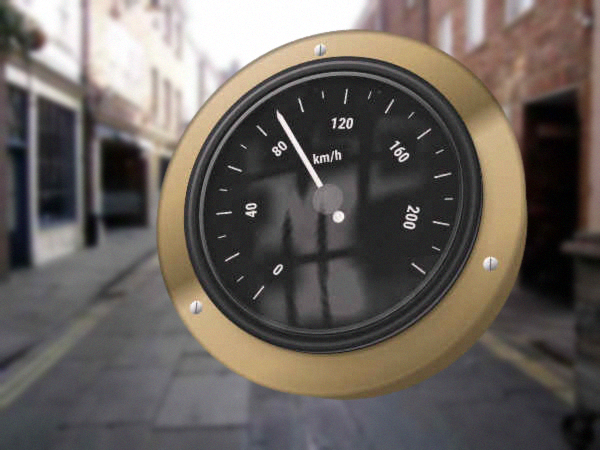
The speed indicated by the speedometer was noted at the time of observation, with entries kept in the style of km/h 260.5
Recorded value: km/h 90
